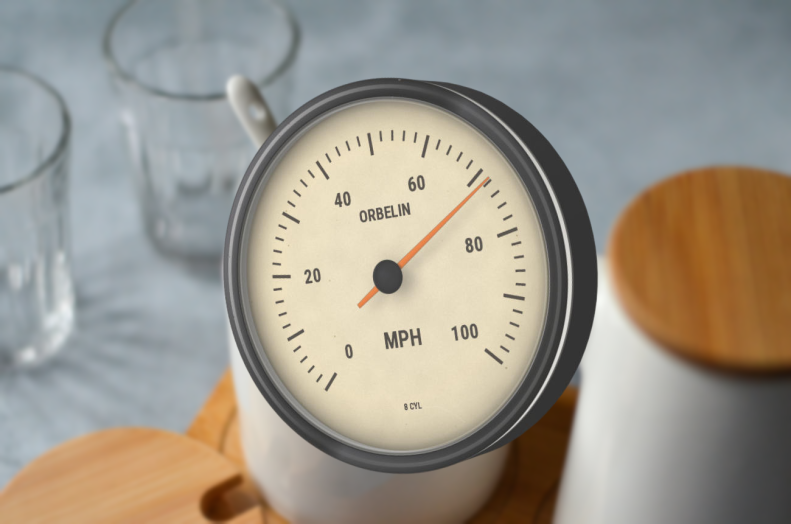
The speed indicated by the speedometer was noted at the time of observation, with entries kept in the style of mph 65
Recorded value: mph 72
